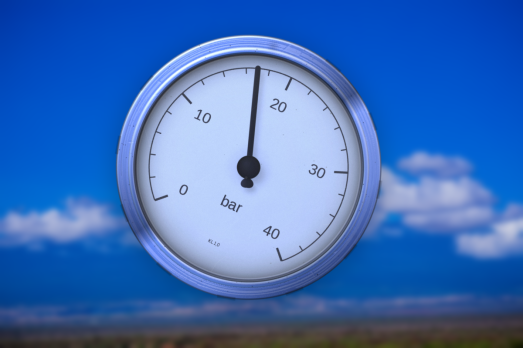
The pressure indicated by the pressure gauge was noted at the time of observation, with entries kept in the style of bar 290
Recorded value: bar 17
